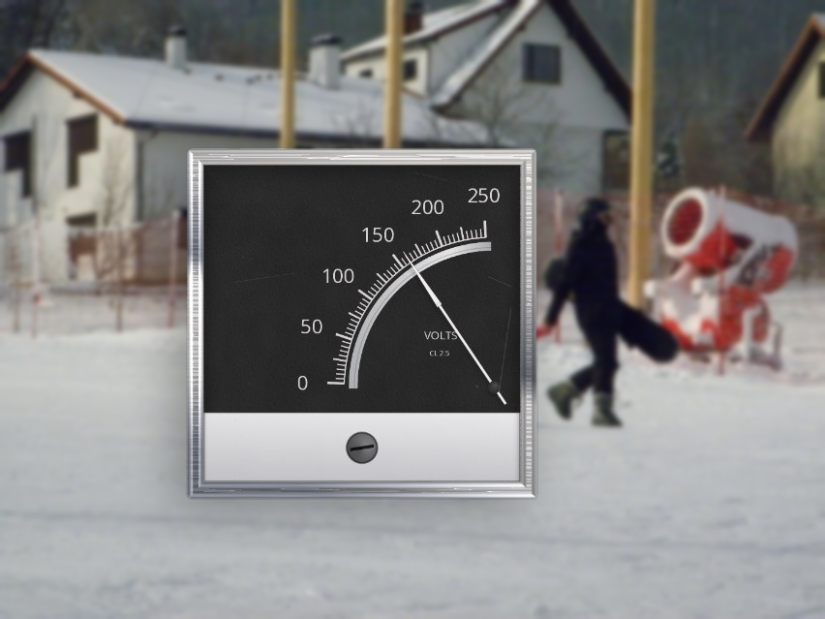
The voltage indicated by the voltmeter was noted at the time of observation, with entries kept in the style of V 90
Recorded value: V 160
